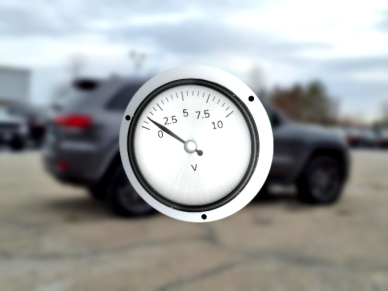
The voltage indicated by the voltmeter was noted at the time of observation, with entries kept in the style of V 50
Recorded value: V 1
